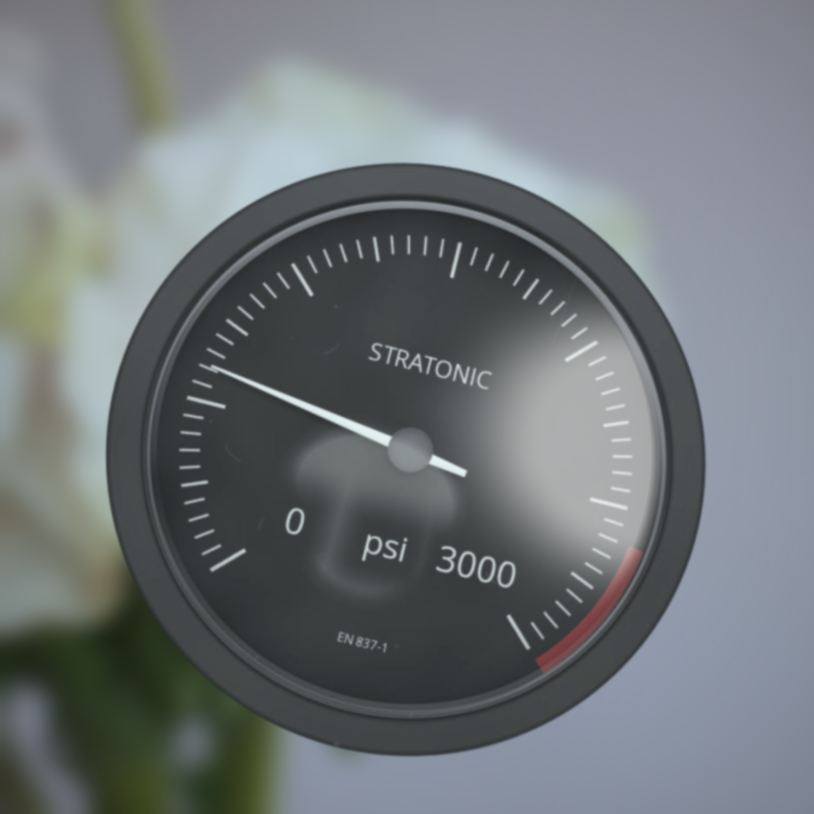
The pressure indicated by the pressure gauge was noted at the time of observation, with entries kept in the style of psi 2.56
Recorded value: psi 600
